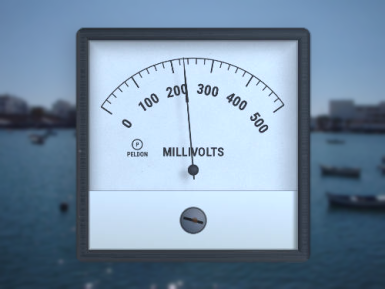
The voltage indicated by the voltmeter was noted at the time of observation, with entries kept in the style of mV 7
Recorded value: mV 230
